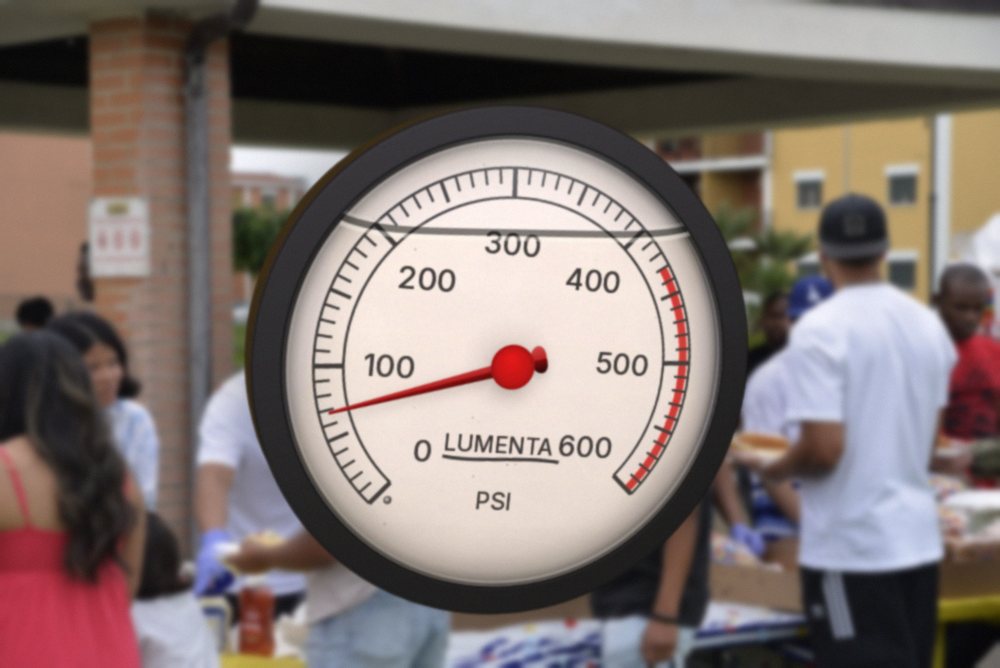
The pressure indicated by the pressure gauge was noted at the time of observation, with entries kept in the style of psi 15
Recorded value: psi 70
